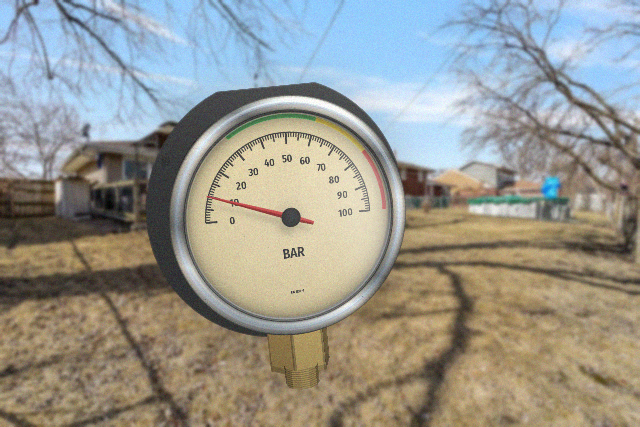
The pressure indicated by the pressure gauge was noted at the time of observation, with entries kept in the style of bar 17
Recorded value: bar 10
